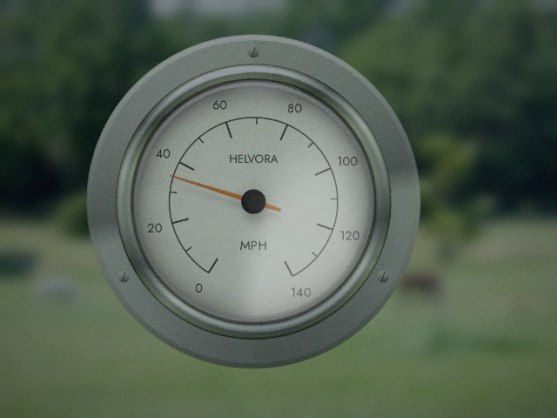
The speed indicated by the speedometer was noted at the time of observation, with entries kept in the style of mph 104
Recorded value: mph 35
